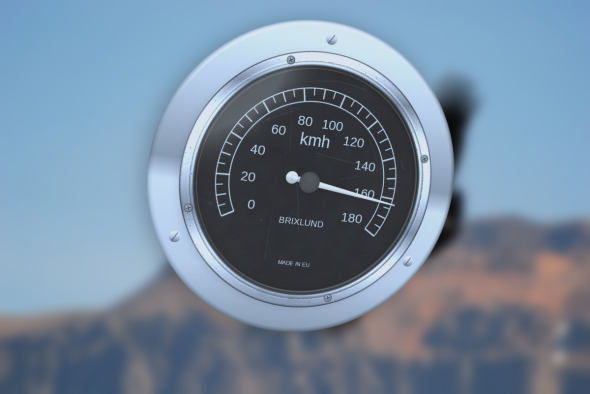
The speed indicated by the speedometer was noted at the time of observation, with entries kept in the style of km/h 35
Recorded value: km/h 162.5
